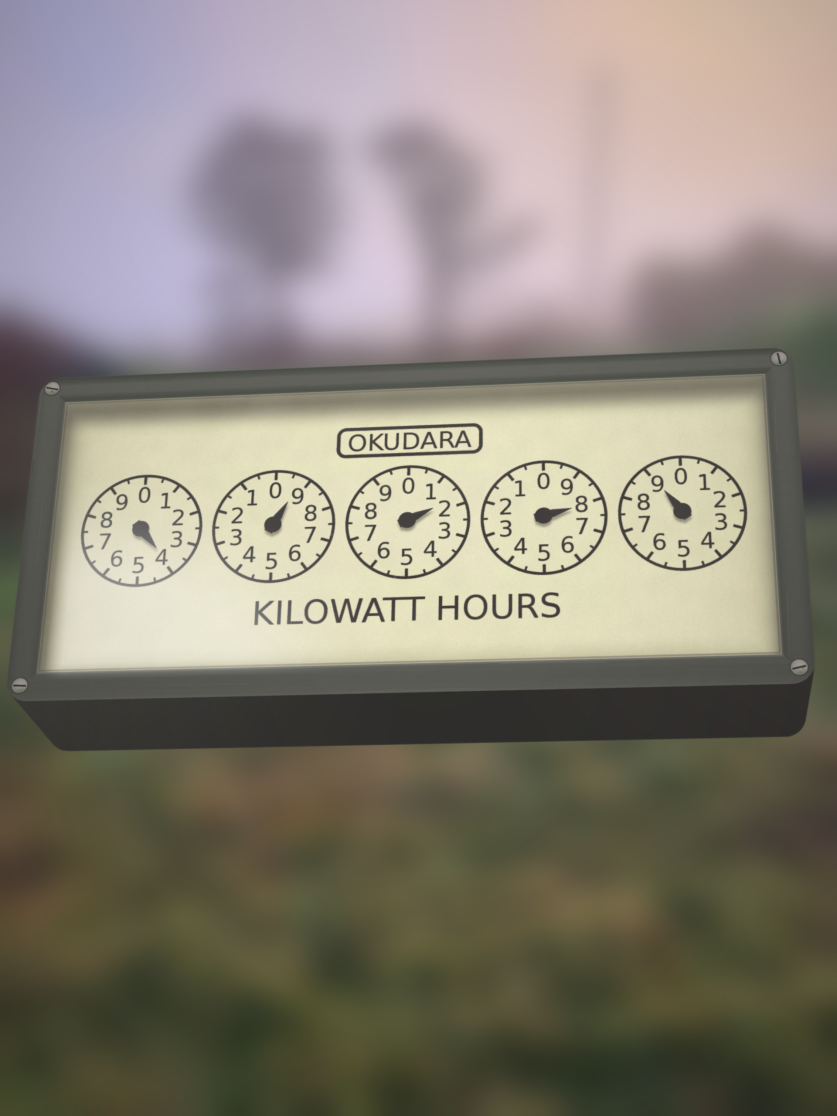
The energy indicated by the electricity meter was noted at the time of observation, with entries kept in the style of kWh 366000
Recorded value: kWh 39179
